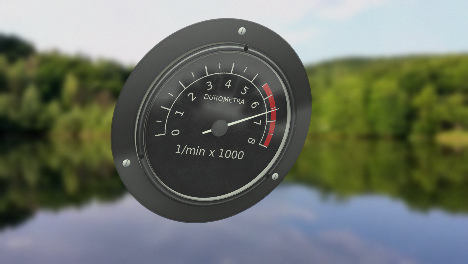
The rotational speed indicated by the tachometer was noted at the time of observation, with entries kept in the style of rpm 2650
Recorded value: rpm 6500
